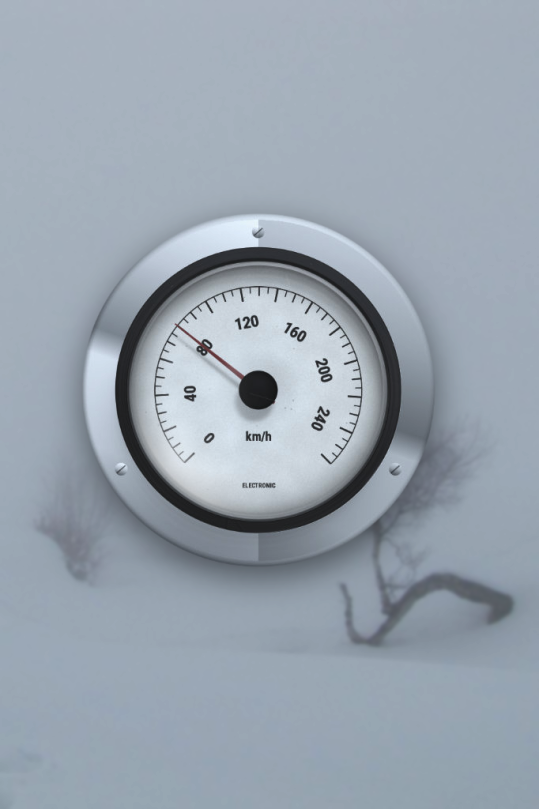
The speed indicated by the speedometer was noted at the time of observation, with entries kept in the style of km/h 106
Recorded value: km/h 80
